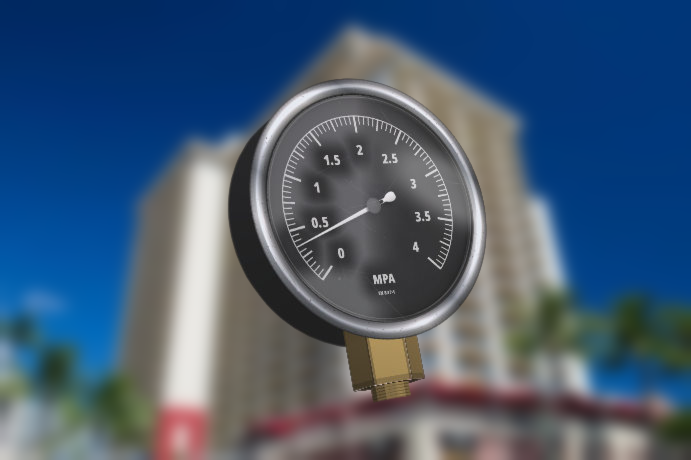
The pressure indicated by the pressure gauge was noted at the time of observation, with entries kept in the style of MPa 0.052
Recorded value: MPa 0.35
